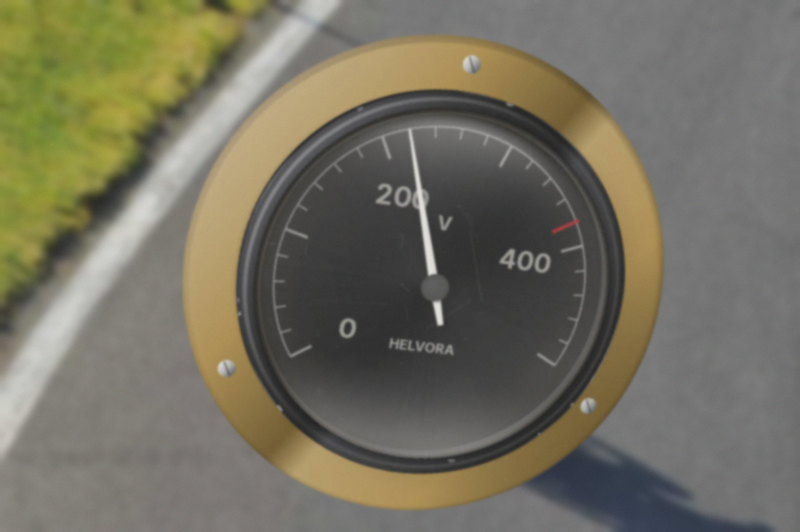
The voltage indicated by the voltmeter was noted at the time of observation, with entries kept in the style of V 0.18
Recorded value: V 220
